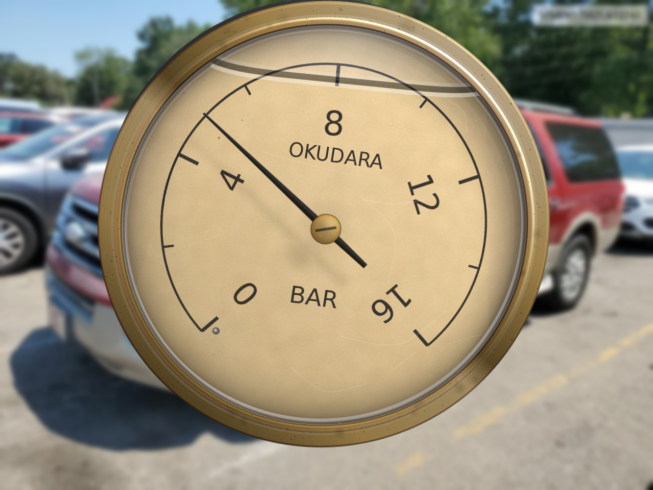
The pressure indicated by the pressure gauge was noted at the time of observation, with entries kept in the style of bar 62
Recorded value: bar 5
